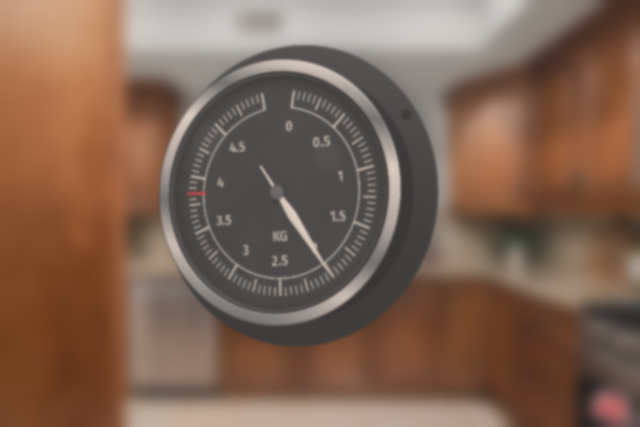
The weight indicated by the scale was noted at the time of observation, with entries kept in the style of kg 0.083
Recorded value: kg 2
